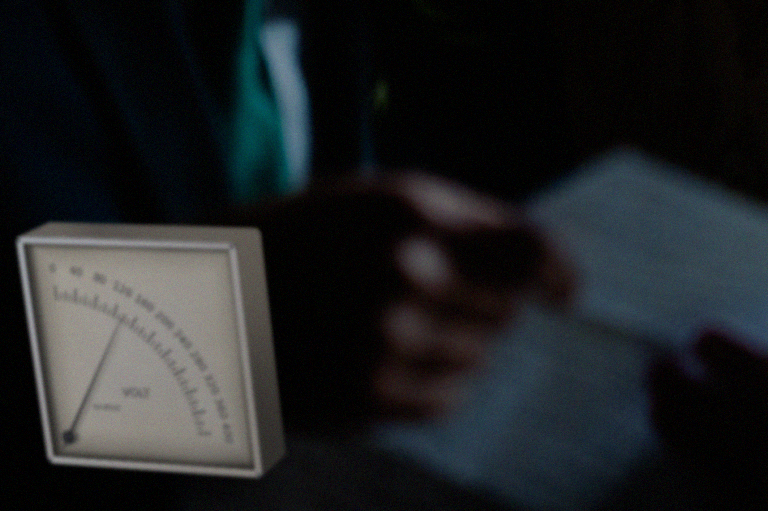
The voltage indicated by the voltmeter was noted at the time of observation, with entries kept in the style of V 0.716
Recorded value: V 140
